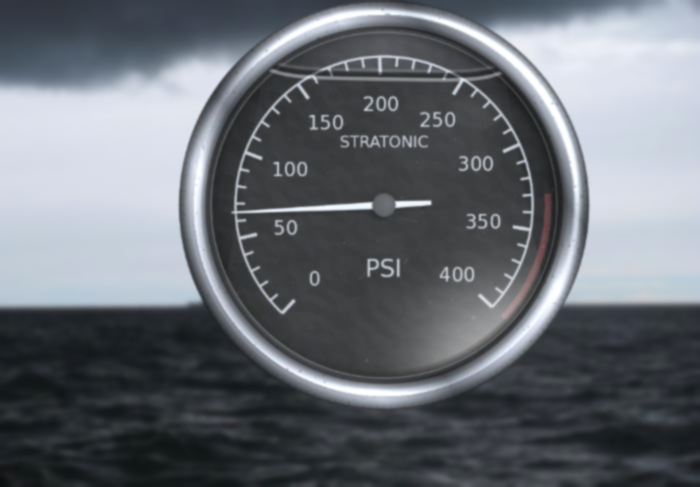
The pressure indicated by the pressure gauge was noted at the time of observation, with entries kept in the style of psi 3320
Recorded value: psi 65
